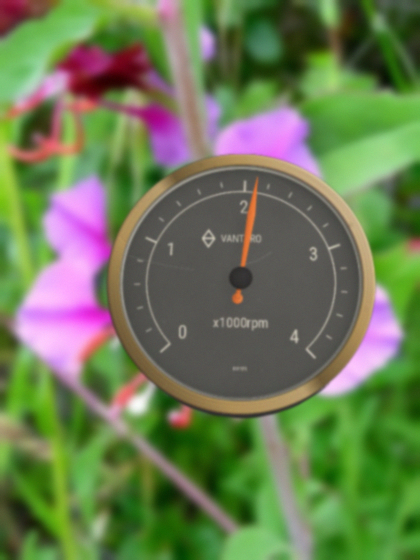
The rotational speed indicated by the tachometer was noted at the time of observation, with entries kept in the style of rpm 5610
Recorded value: rpm 2100
